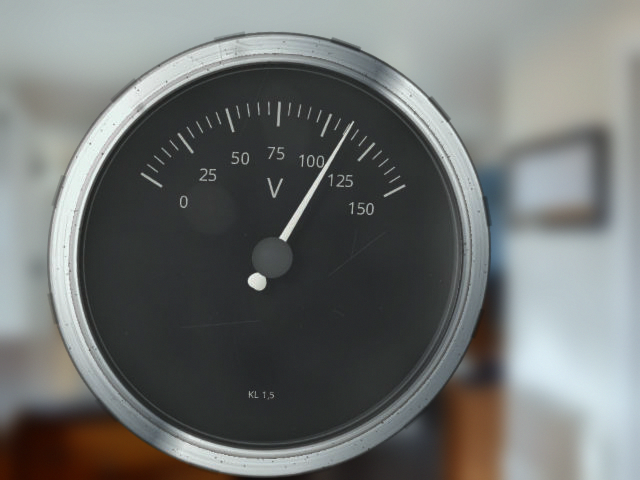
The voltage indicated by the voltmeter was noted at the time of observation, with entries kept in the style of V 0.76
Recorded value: V 110
